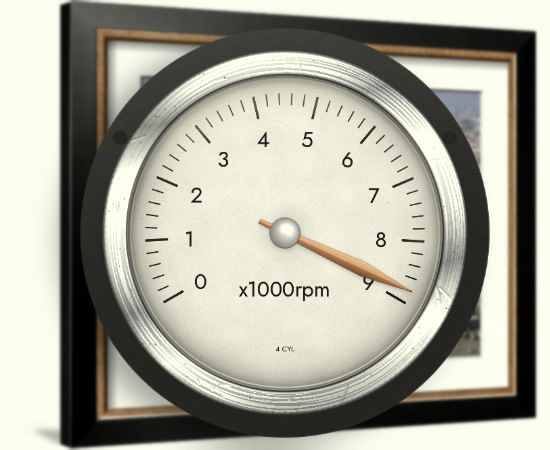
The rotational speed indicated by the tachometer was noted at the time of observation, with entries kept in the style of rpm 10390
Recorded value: rpm 8800
